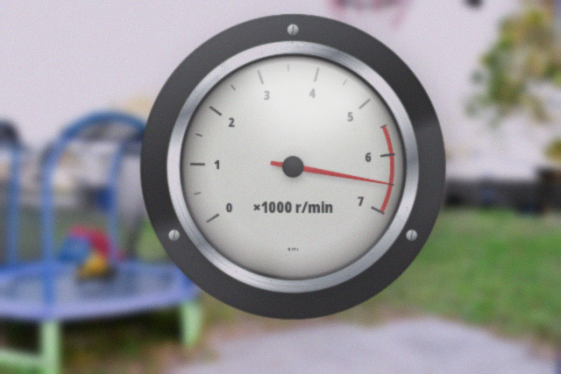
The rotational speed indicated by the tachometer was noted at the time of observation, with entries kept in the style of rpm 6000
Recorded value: rpm 6500
